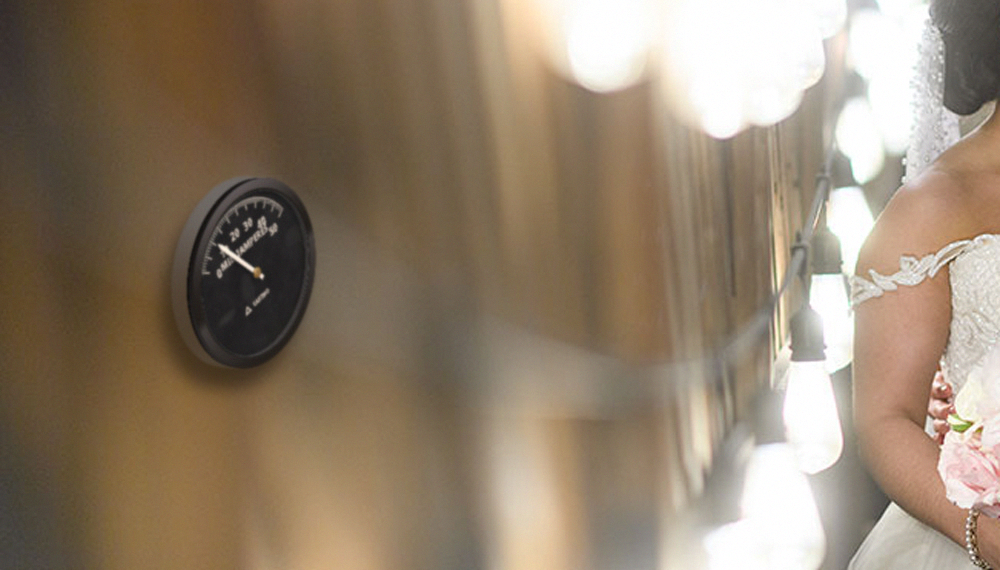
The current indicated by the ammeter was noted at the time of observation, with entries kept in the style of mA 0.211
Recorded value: mA 10
